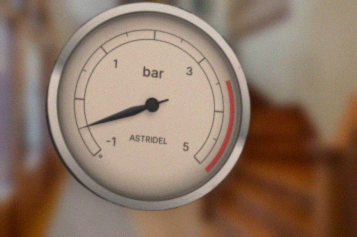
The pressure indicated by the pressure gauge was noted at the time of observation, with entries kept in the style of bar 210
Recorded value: bar -0.5
